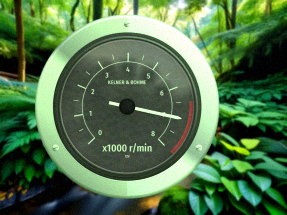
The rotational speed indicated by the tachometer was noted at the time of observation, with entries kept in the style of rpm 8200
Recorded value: rpm 7000
